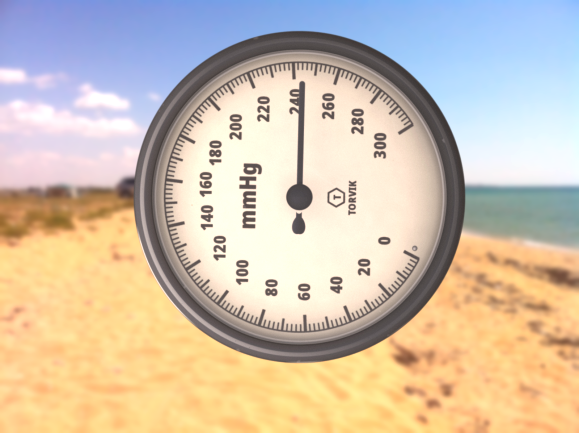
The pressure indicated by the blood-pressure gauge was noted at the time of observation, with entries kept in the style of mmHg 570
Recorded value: mmHg 244
